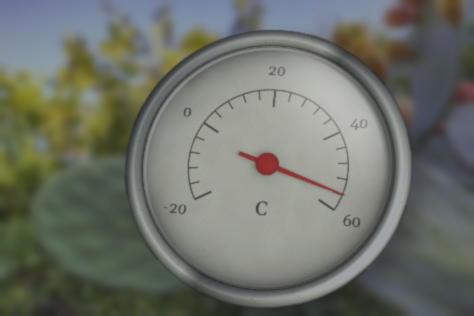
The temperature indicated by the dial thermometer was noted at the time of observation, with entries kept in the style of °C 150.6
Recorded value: °C 56
